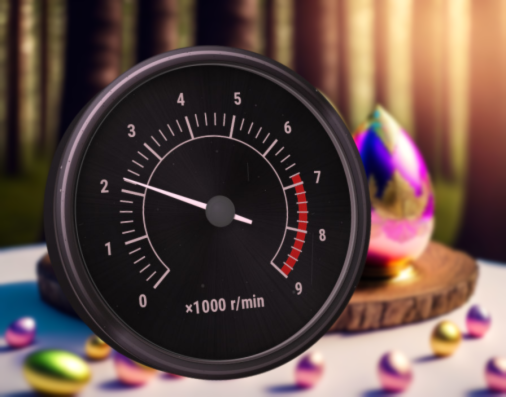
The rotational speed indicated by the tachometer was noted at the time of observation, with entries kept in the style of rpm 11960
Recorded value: rpm 2200
